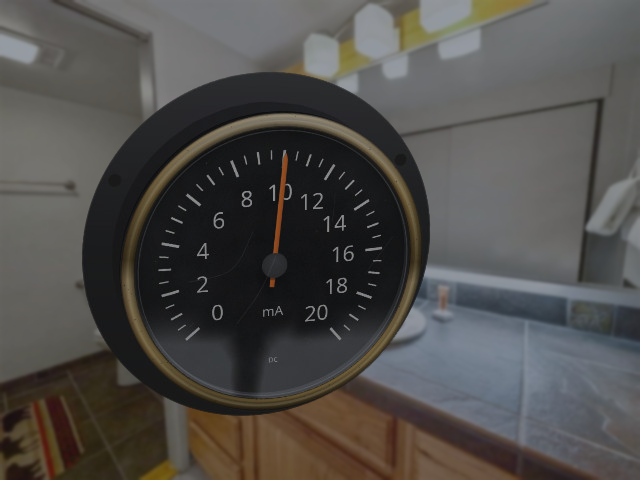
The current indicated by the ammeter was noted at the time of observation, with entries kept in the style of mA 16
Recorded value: mA 10
